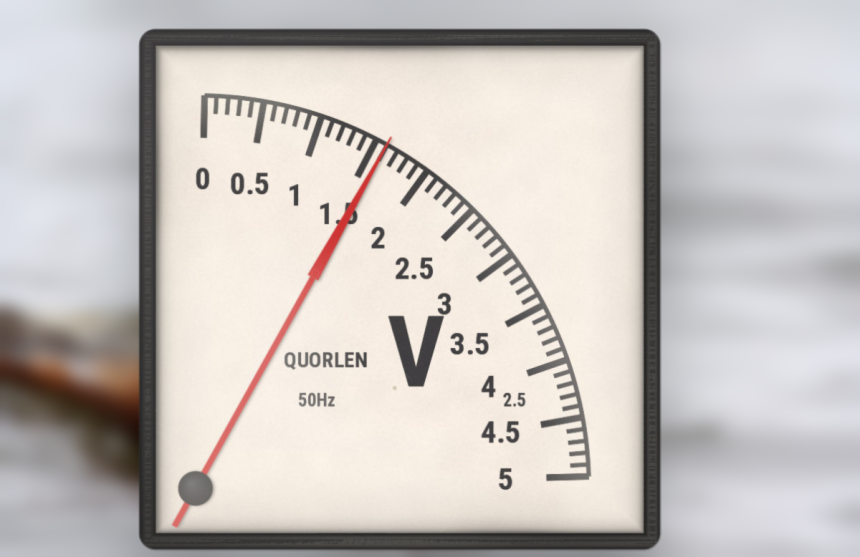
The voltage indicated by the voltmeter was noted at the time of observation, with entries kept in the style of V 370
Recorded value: V 1.6
